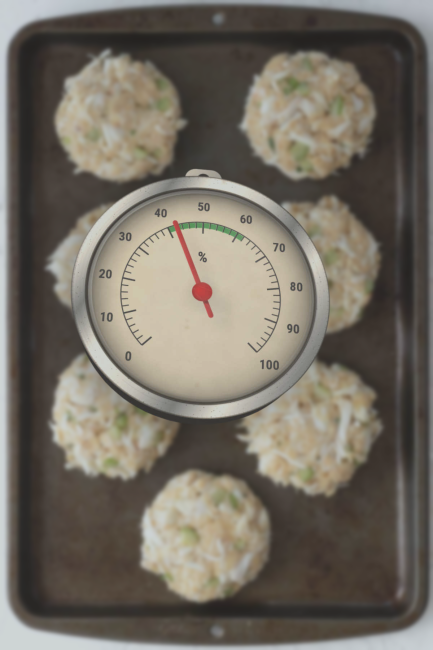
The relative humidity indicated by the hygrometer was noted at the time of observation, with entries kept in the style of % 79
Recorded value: % 42
